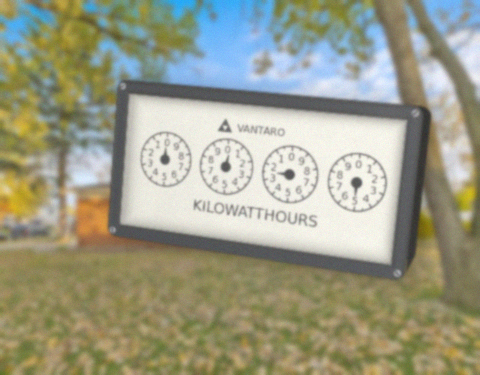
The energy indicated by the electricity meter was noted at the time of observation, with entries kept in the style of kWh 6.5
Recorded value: kWh 25
